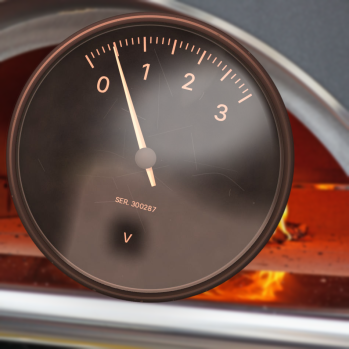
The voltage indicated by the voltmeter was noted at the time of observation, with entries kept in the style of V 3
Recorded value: V 0.5
